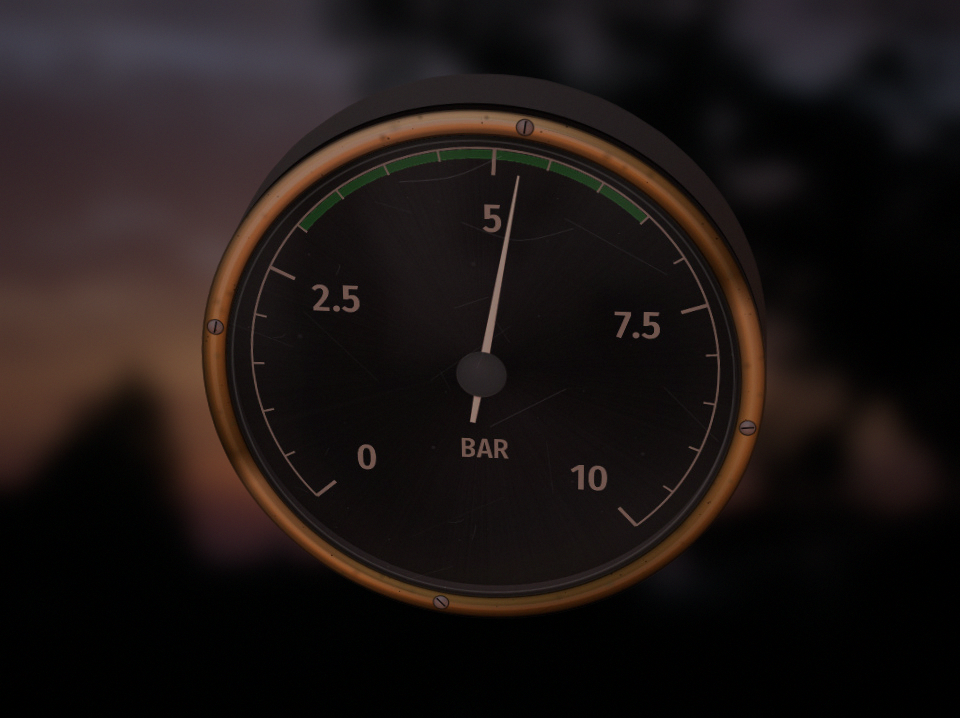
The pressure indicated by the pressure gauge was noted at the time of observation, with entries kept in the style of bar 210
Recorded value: bar 5.25
